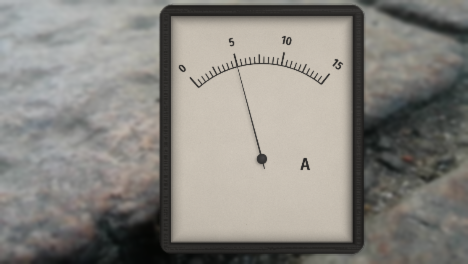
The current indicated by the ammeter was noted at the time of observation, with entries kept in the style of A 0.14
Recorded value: A 5
